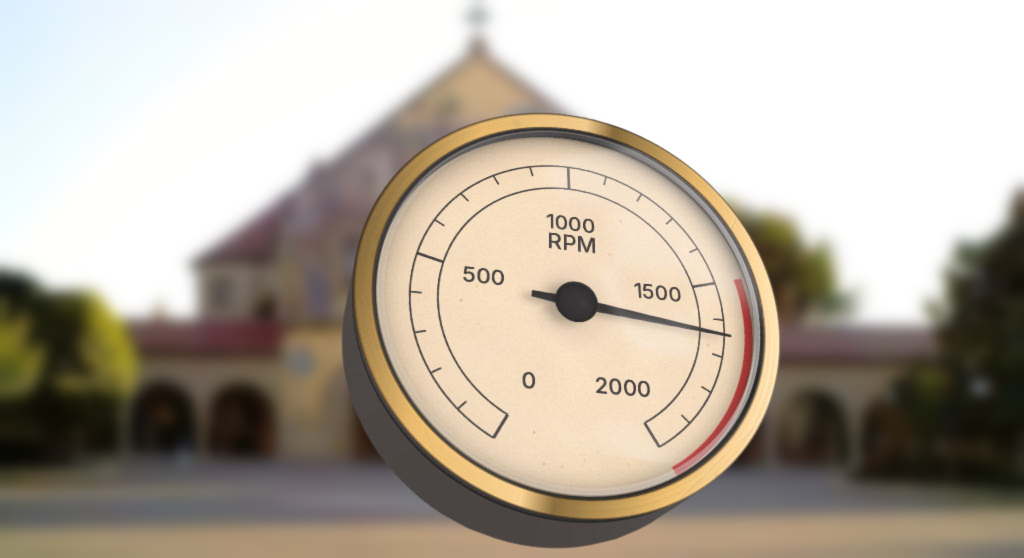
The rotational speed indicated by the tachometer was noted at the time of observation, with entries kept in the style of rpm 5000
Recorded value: rpm 1650
